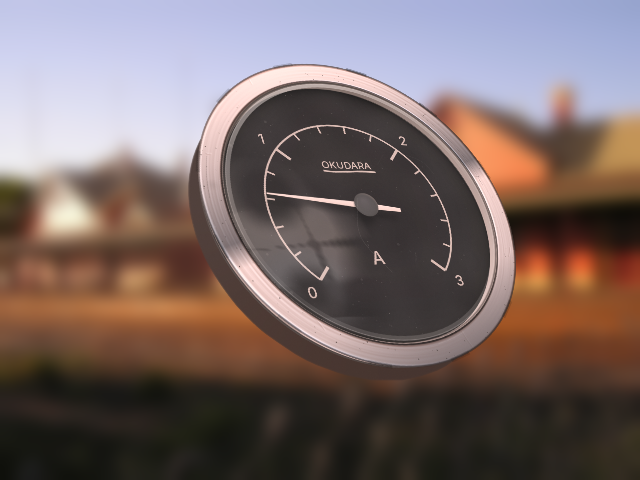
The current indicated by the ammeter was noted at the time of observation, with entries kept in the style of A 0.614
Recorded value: A 0.6
